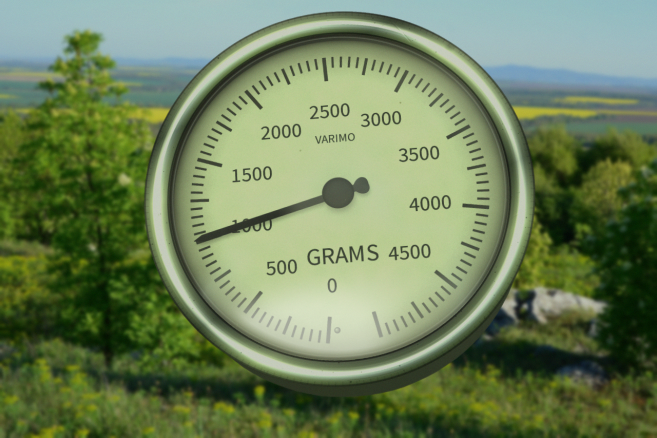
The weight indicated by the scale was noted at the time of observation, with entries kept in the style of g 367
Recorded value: g 1000
